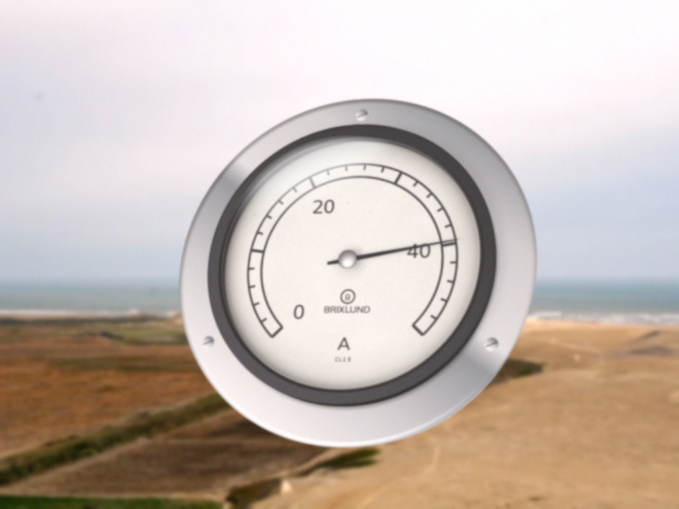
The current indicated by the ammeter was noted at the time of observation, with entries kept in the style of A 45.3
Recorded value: A 40
